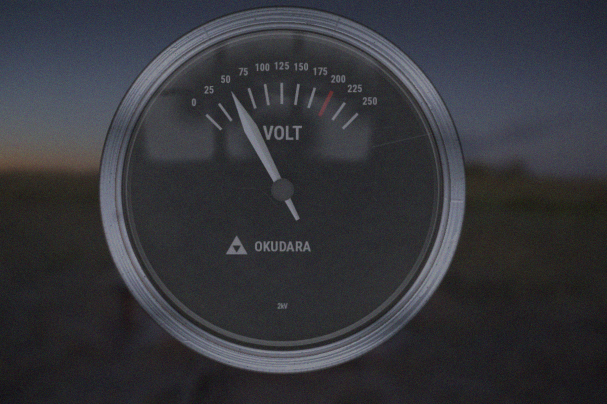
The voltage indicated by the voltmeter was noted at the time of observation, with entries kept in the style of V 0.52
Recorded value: V 50
